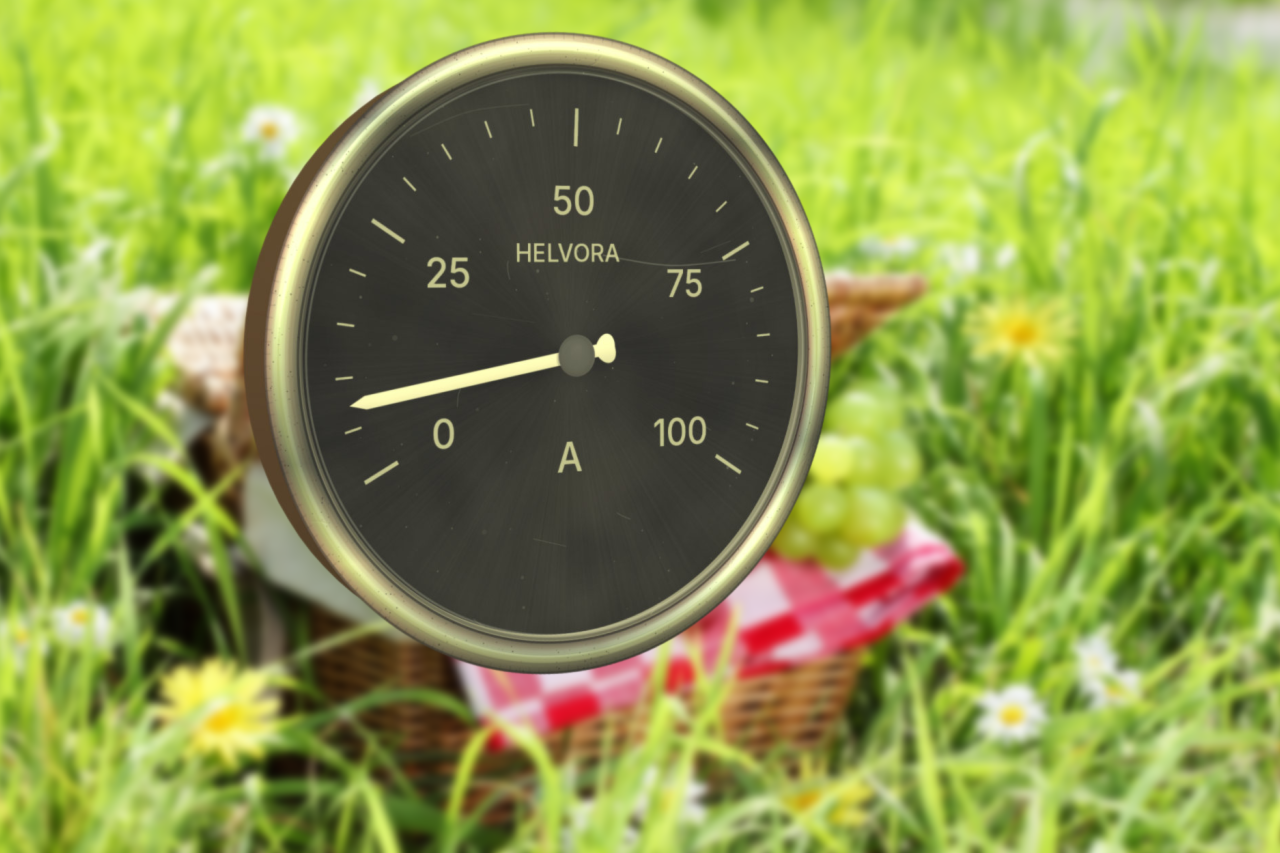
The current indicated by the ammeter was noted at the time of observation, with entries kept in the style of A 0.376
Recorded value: A 7.5
